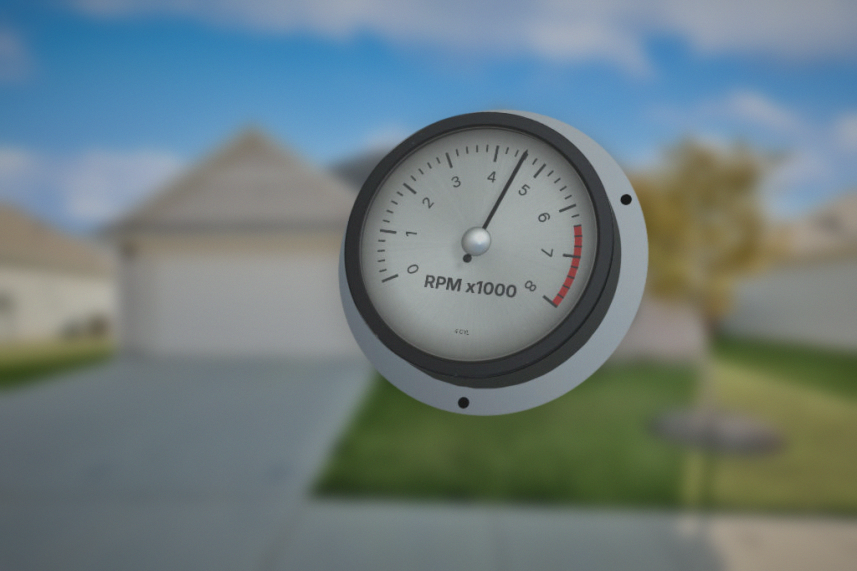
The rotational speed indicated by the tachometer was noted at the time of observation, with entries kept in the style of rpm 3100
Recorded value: rpm 4600
